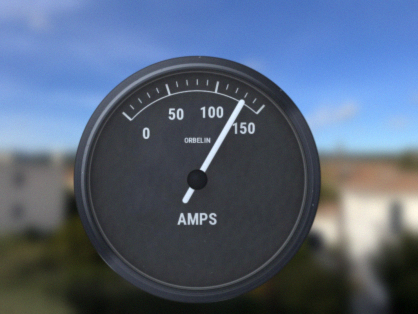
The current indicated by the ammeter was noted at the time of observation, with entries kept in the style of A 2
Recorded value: A 130
